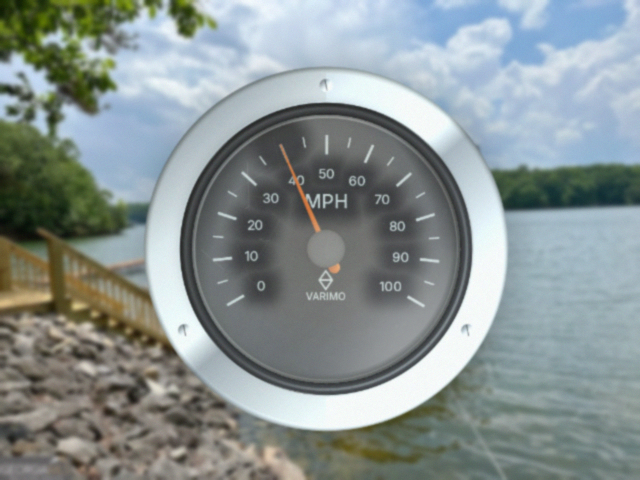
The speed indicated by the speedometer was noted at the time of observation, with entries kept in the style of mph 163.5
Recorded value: mph 40
